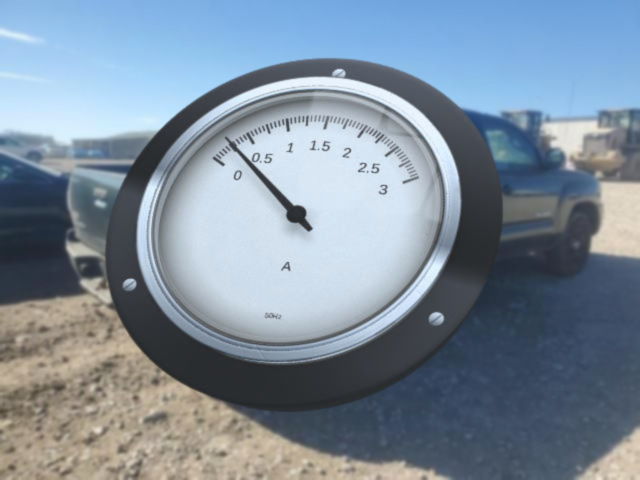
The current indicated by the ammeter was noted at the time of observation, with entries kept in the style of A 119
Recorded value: A 0.25
